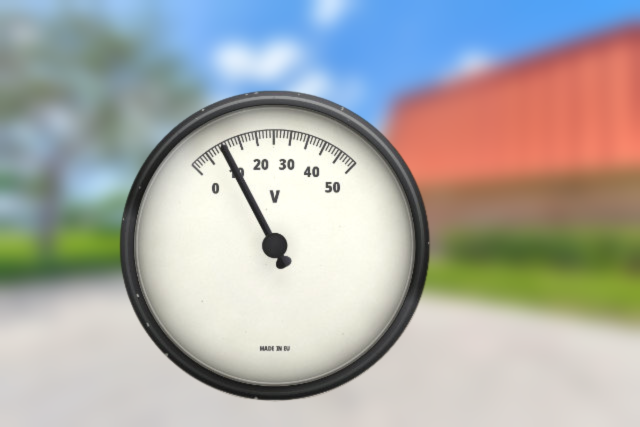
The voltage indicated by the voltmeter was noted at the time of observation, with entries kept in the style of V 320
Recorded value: V 10
